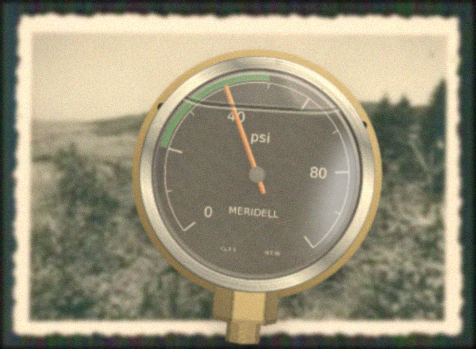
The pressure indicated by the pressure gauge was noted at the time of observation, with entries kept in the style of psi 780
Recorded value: psi 40
